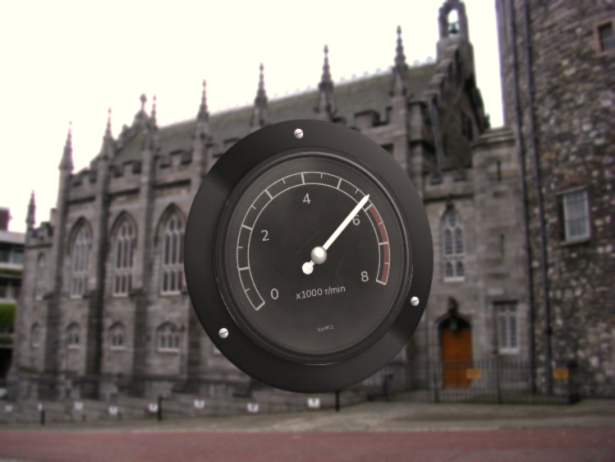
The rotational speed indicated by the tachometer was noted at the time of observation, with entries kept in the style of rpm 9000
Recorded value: rpm 5750
